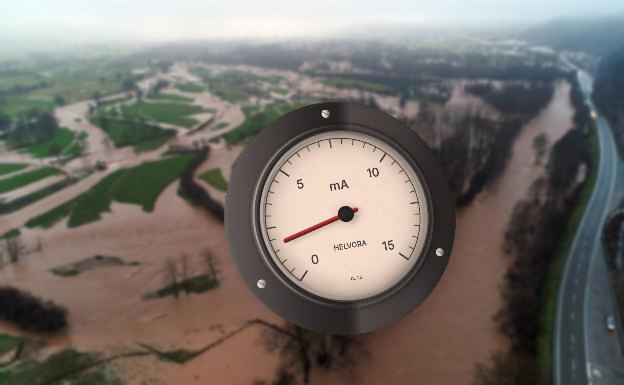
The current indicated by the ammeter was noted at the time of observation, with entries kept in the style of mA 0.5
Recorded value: mA 1.75
